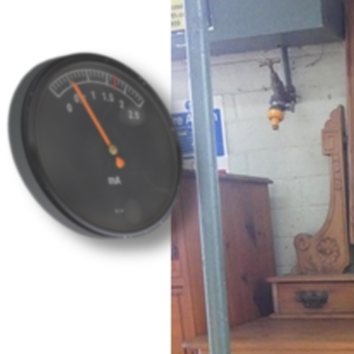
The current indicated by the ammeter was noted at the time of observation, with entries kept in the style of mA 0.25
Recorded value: mA 0.5
